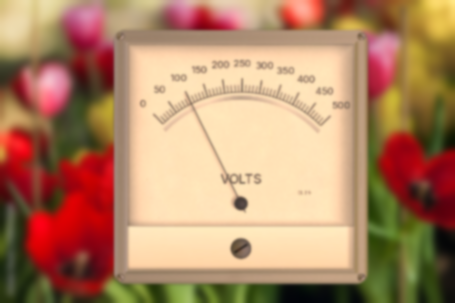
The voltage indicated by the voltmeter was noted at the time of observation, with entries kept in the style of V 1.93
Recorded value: V 100
